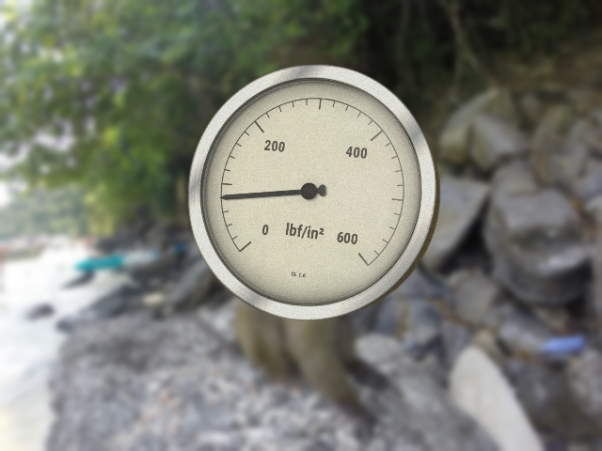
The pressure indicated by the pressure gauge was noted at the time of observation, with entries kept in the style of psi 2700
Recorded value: psi 80
